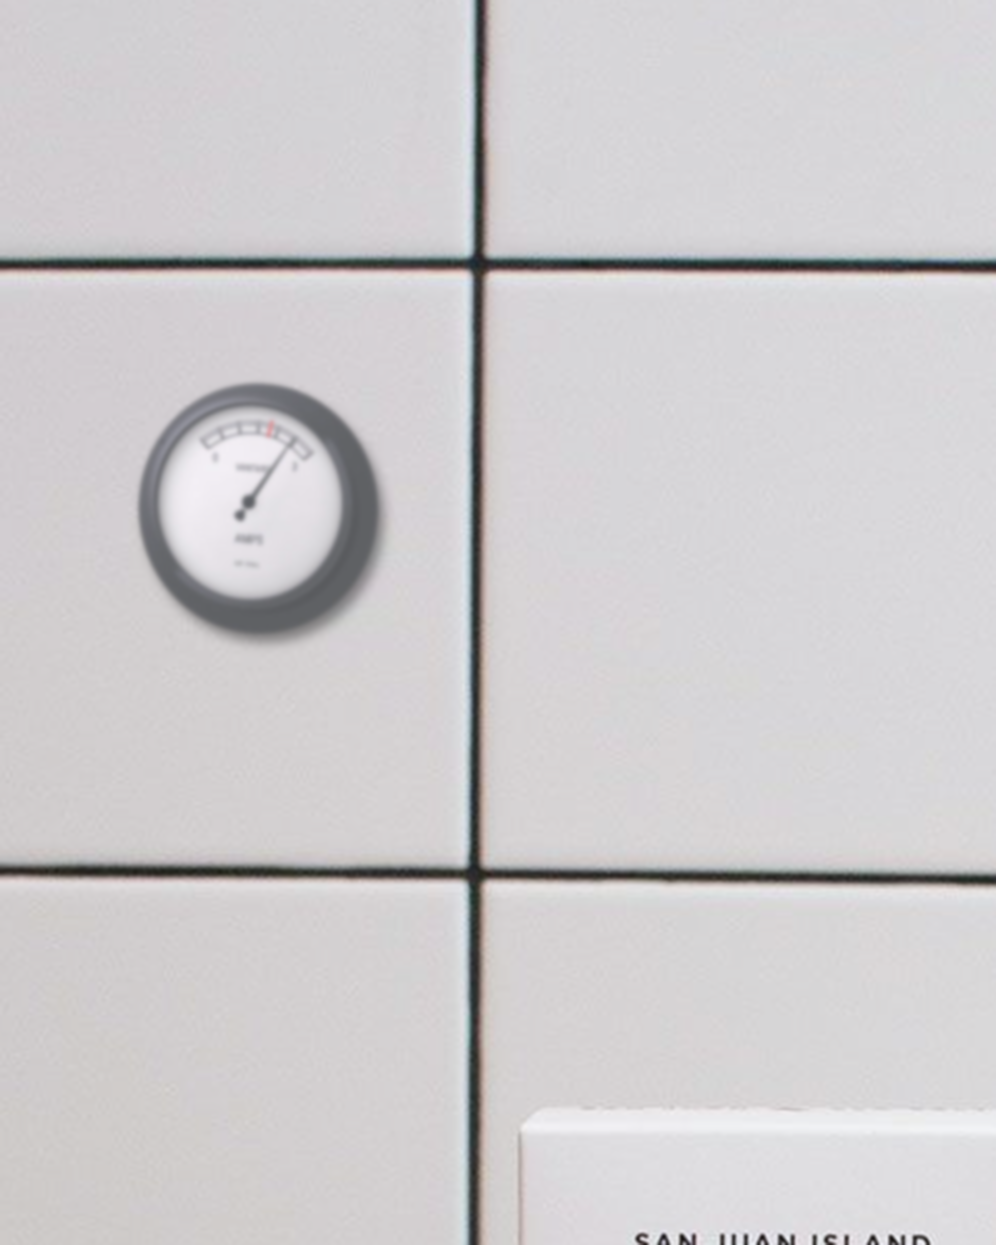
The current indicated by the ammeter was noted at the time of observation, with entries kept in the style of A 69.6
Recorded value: A 2.5
